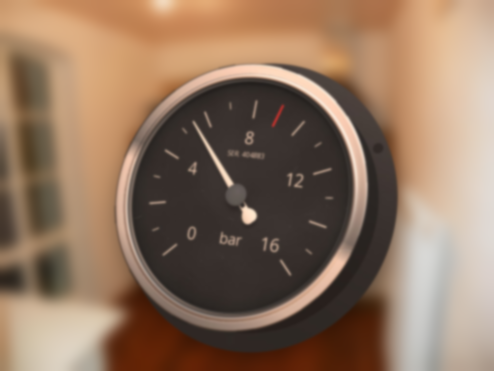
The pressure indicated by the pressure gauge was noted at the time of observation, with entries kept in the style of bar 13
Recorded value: bar 5.5
